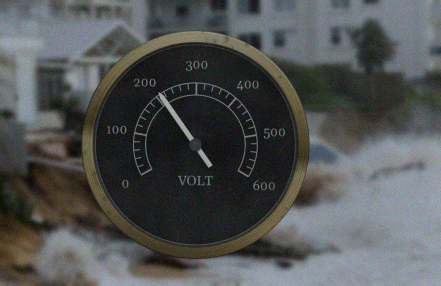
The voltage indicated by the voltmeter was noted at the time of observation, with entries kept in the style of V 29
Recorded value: V 210
